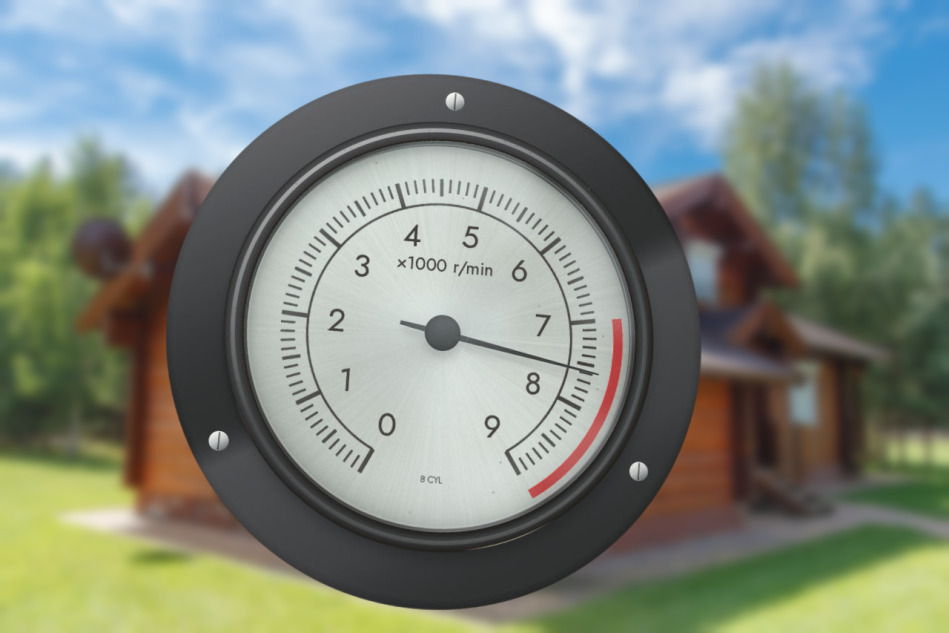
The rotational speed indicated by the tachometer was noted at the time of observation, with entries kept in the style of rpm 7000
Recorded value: rpm 7600
